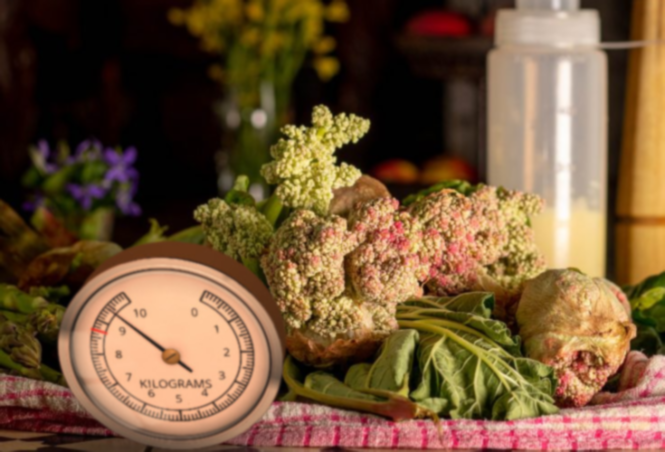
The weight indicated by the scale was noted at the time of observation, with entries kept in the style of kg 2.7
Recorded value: kg 9.5
